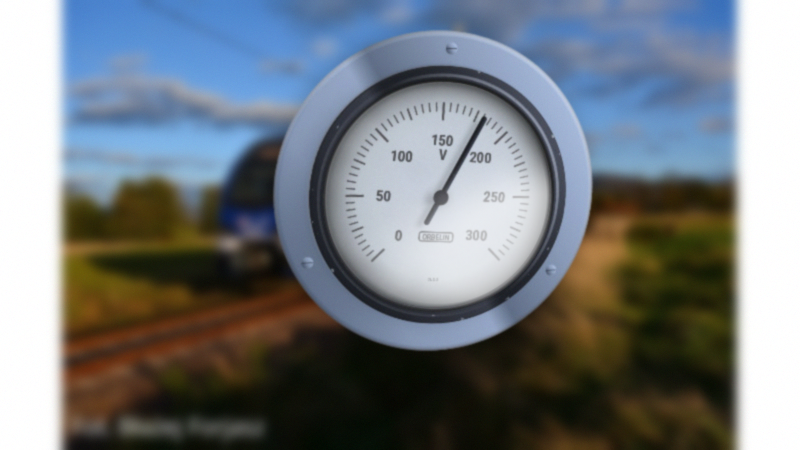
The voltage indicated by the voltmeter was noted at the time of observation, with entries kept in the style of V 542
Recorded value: V 180
